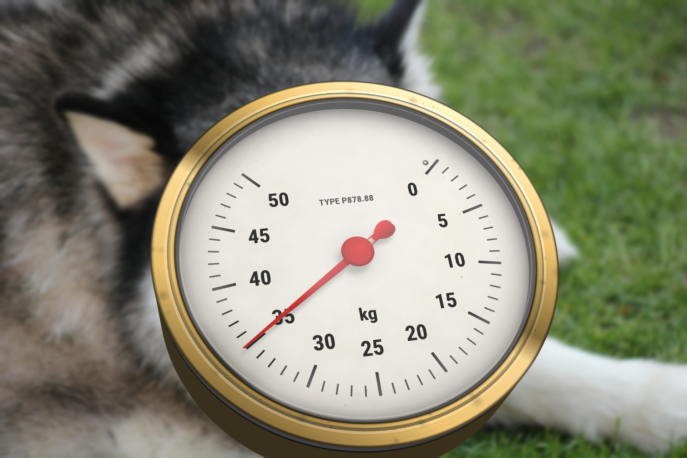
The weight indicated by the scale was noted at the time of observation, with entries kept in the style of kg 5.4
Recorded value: kg 35
